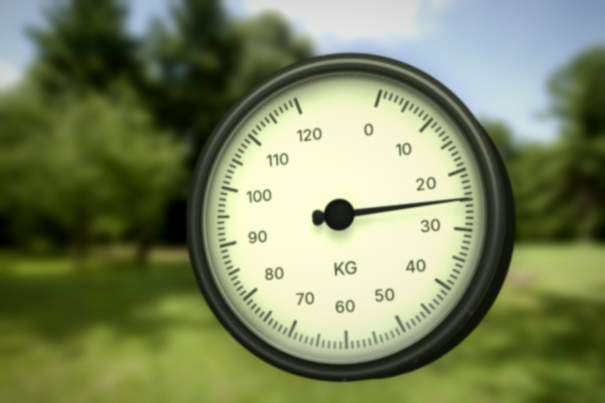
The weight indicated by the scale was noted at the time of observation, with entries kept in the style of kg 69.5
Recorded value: kg 25
